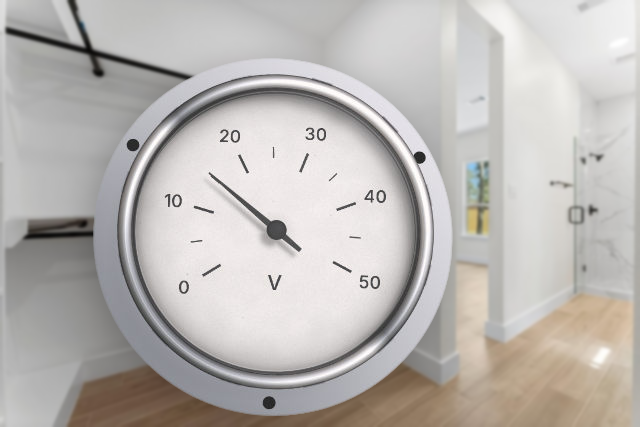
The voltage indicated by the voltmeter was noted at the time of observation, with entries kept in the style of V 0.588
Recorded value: V 15
